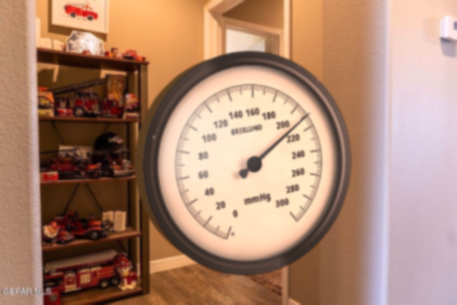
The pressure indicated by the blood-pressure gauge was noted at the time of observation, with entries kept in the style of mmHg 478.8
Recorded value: mmHg 210
